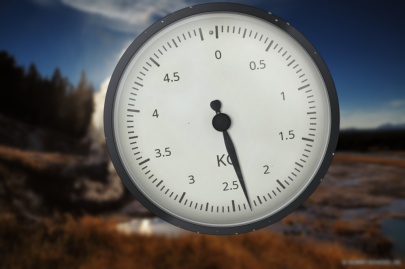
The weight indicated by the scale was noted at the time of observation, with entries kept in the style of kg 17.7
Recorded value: kg 2.35
